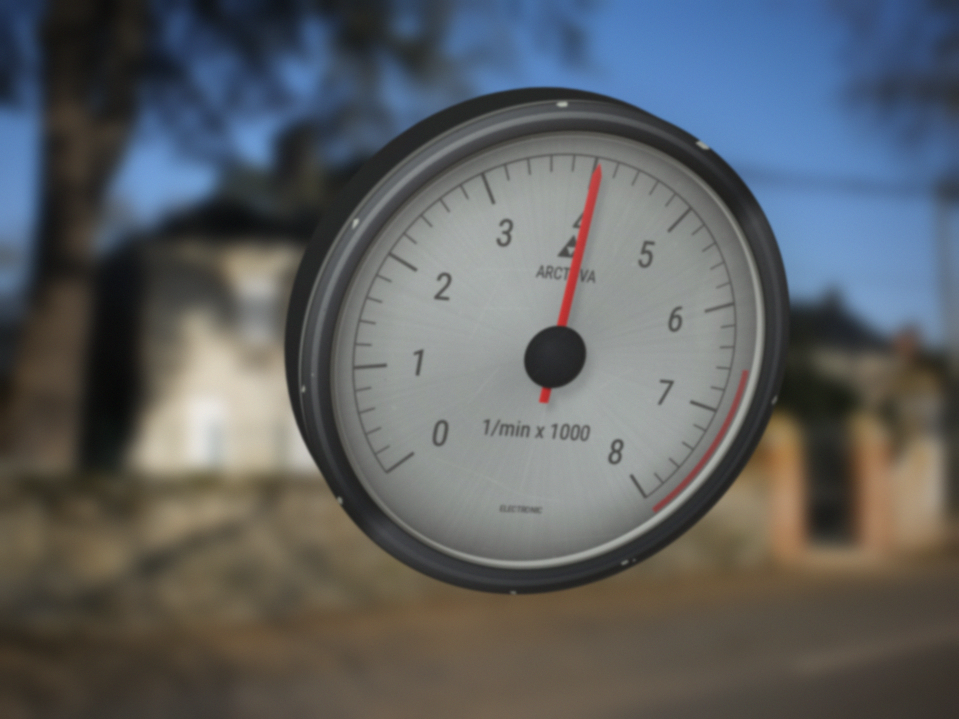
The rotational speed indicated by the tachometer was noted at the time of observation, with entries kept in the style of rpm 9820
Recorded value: rpm 4000
